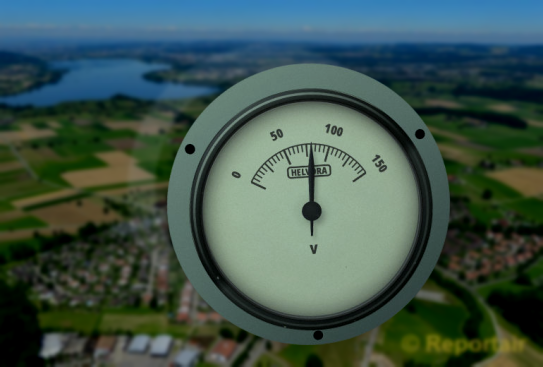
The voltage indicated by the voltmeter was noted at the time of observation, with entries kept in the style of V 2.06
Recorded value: V 80
